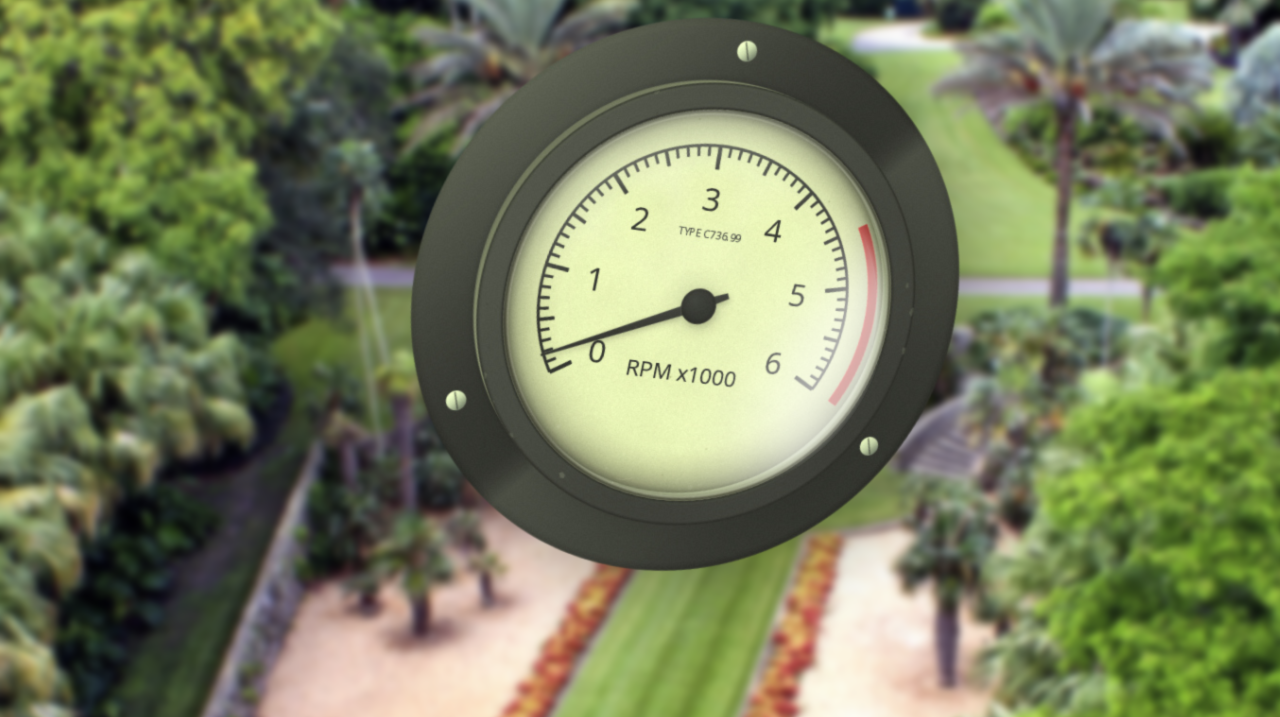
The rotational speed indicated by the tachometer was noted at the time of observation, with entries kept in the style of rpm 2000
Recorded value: rpm 200
